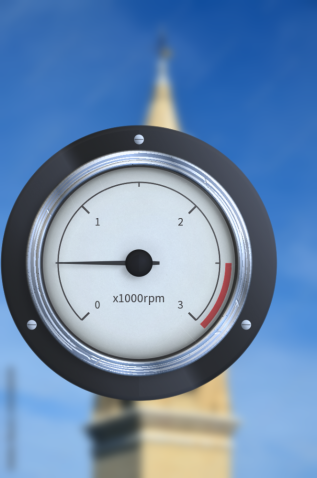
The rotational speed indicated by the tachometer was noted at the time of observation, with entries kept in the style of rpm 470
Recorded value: rpm 500
